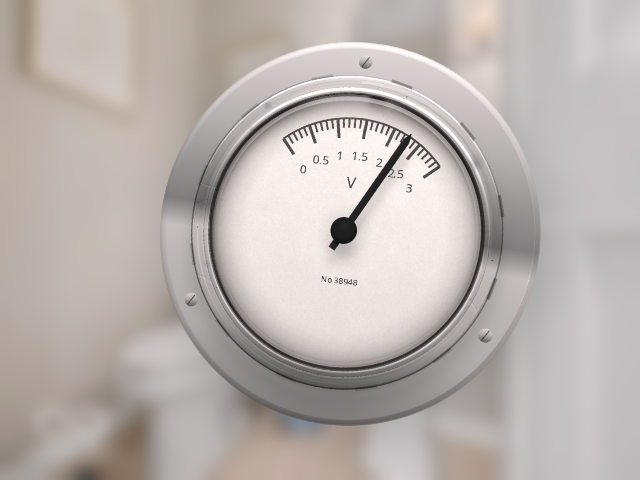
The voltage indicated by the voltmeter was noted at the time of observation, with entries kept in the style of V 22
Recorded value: V 2.3
